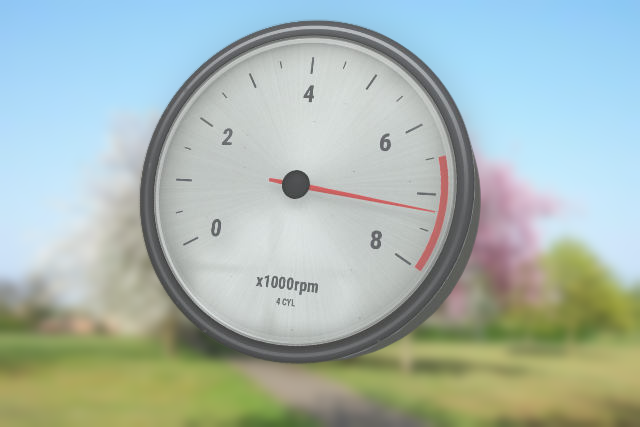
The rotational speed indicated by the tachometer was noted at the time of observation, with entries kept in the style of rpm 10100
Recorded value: rpm 7250
